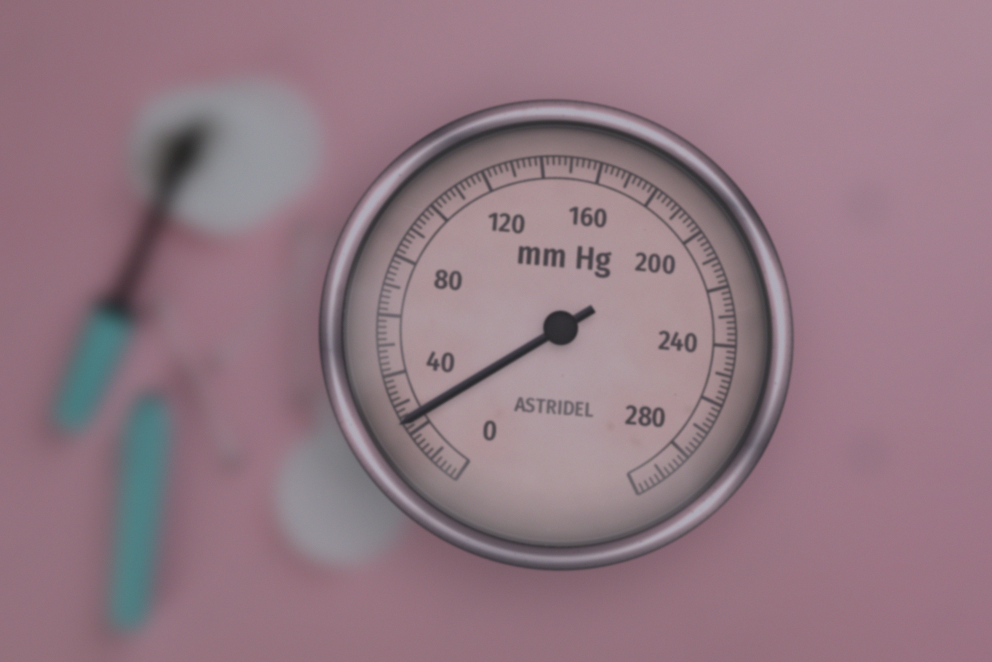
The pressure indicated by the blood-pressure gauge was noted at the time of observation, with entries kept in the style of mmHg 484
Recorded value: mmHg 24
